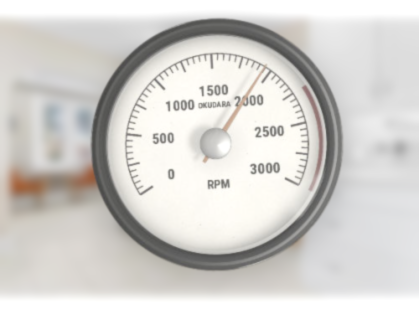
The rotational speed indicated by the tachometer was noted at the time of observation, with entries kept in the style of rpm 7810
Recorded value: rpm 1950
